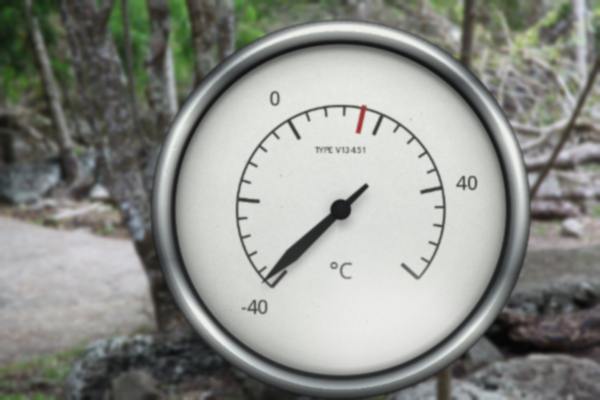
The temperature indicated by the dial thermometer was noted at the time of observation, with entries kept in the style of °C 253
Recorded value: °C -38
